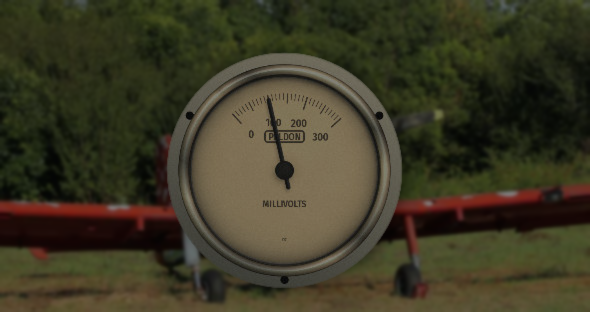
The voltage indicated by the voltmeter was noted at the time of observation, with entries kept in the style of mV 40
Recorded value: mV 100
